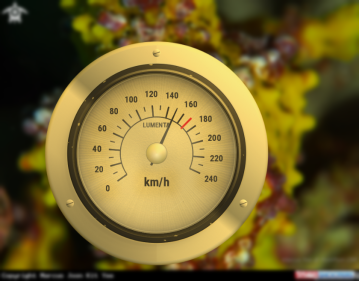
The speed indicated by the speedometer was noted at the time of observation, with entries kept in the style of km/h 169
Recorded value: km/h 150
